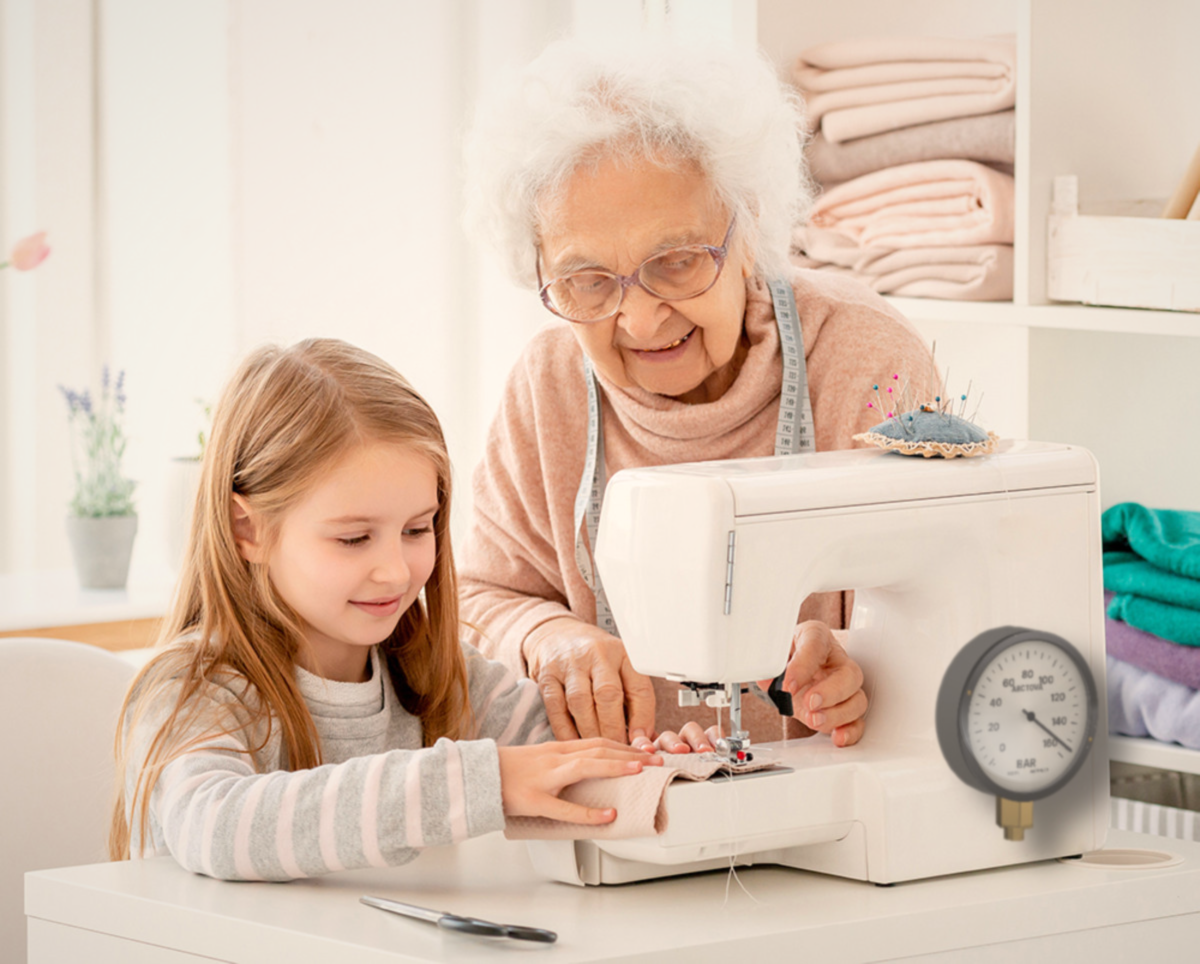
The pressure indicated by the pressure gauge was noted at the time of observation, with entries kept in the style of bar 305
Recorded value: bar 155
